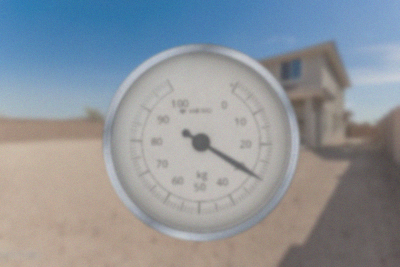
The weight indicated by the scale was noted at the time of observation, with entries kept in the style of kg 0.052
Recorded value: kg 30
